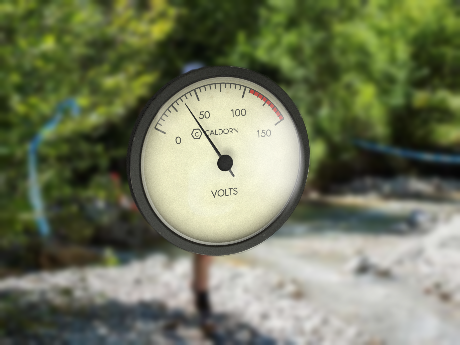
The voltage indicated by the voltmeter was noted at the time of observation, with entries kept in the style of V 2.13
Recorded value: V 35
